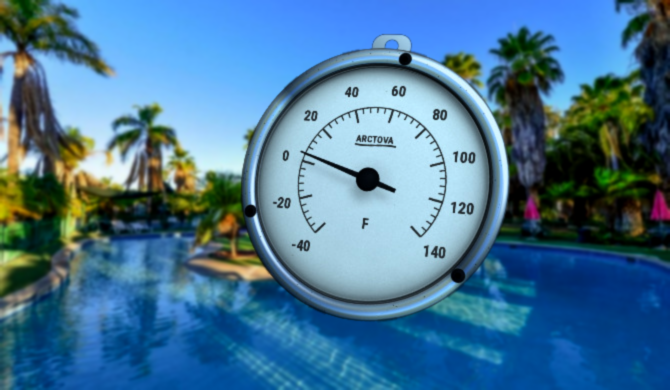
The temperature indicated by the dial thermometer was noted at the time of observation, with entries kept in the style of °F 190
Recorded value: °F 4
